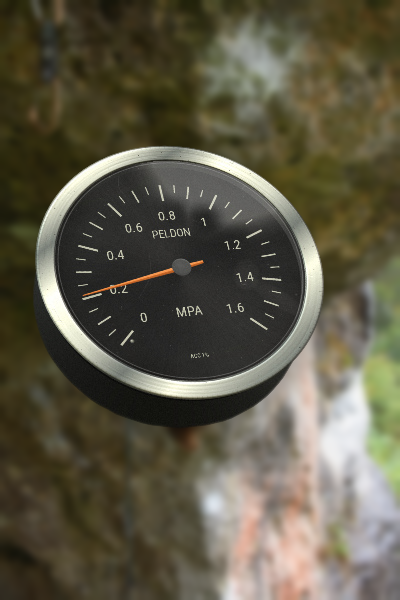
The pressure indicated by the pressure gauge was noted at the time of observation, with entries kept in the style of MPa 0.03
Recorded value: MPa 0.2
